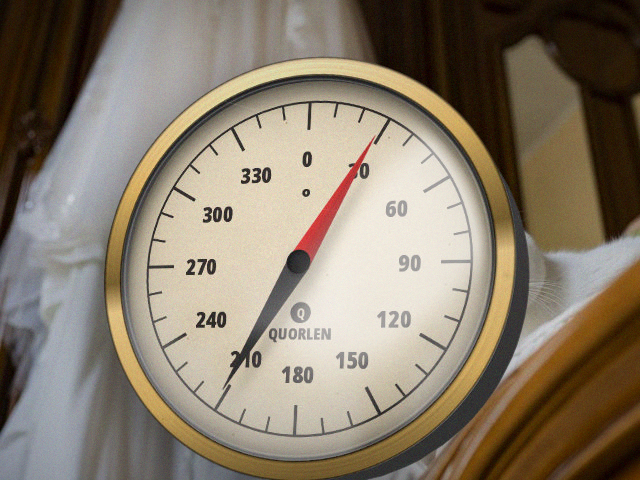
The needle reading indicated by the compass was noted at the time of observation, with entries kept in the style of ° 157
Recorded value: ° 30
